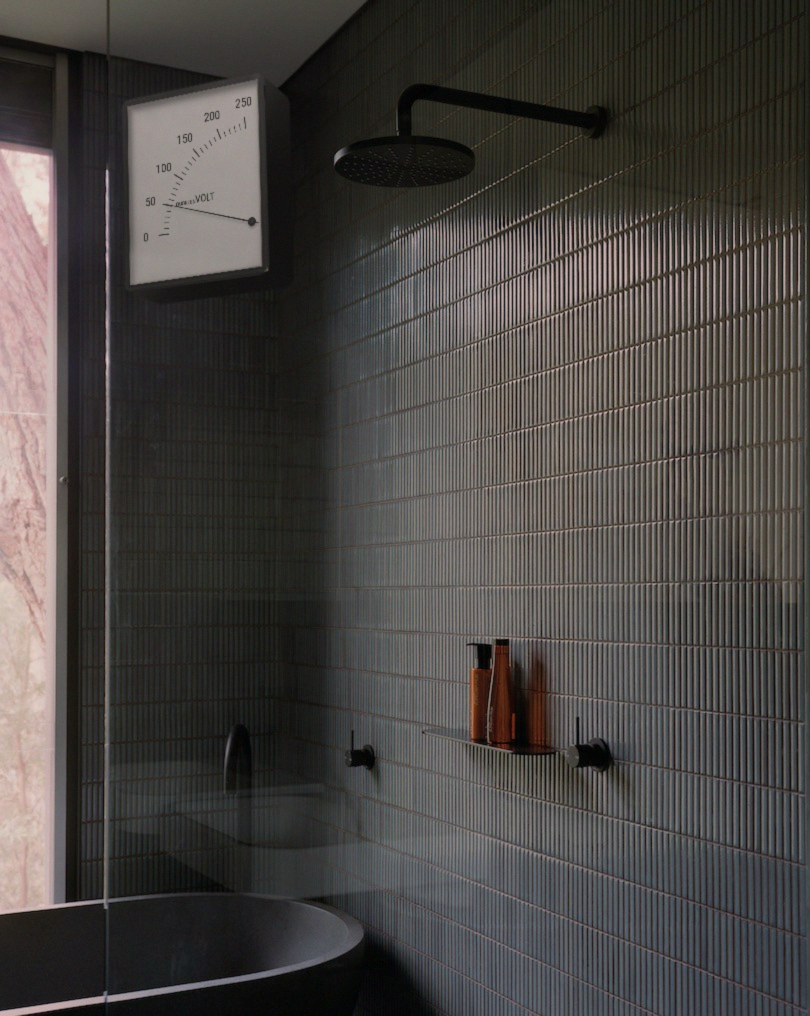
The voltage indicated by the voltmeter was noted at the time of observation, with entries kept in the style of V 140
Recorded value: V 50
